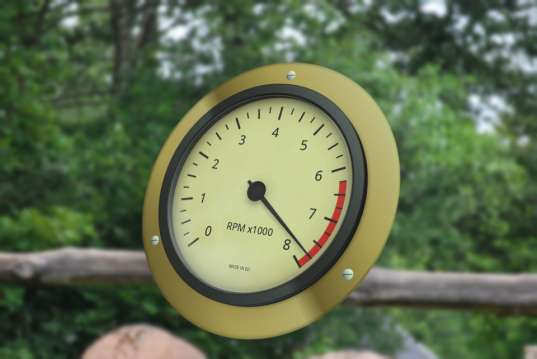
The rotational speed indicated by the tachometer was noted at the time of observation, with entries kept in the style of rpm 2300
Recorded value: rpm 7750
